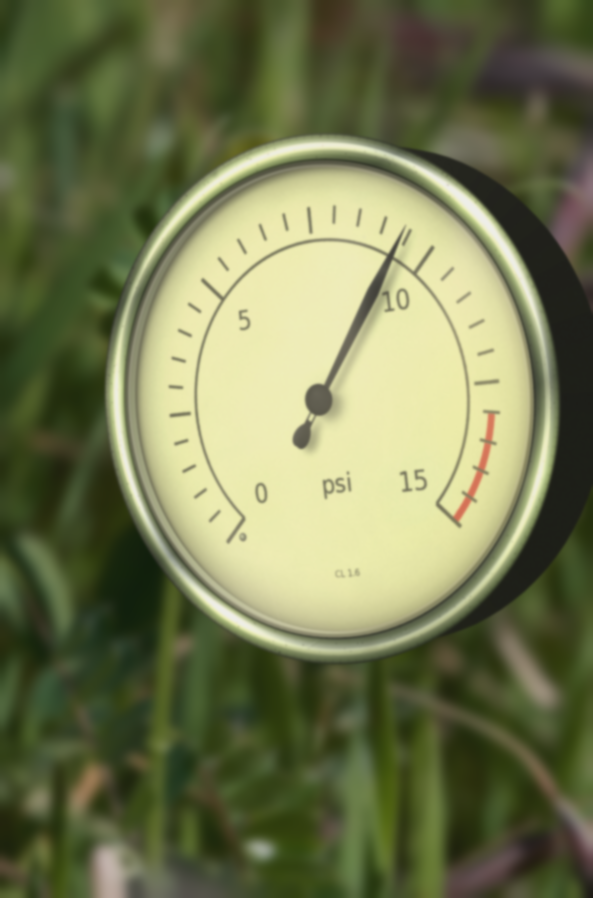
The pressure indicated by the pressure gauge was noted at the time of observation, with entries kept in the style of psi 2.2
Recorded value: psi 9.5
